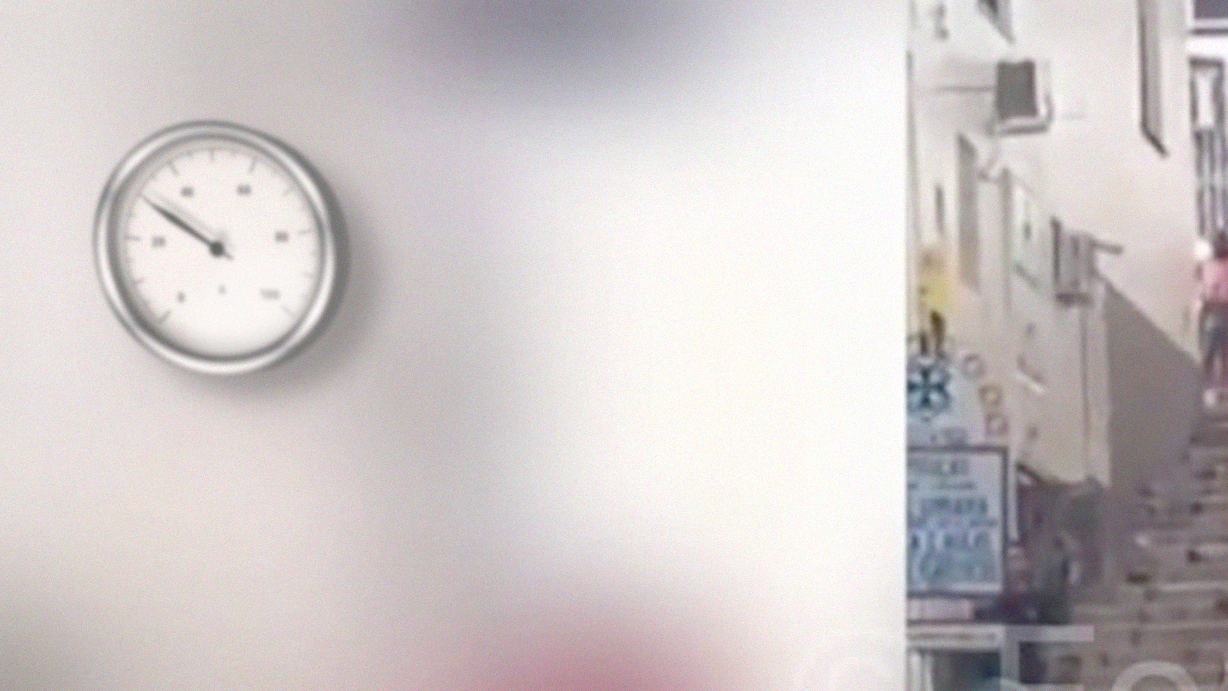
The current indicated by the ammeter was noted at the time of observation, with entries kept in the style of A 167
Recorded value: A 30
